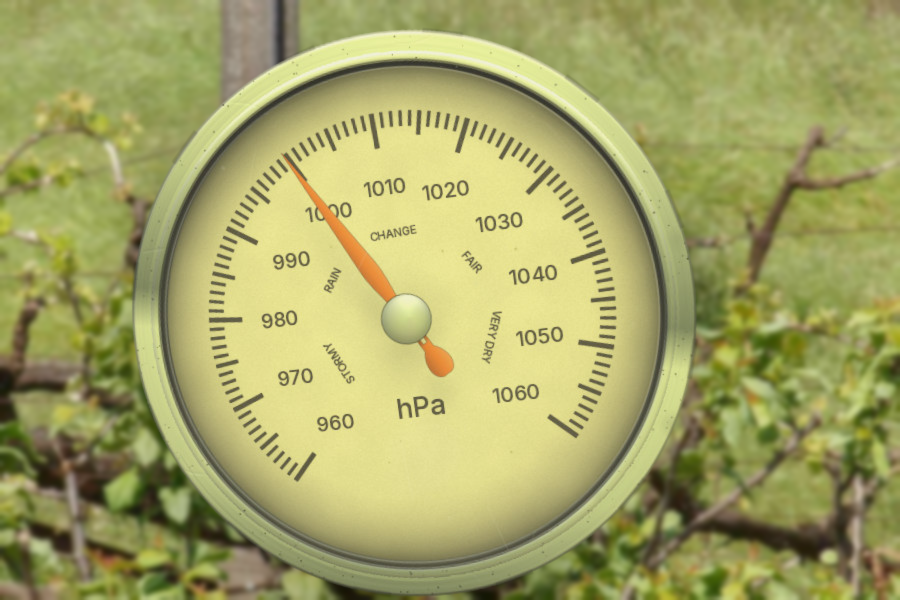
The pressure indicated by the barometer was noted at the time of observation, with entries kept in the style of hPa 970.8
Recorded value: hPa 1000
